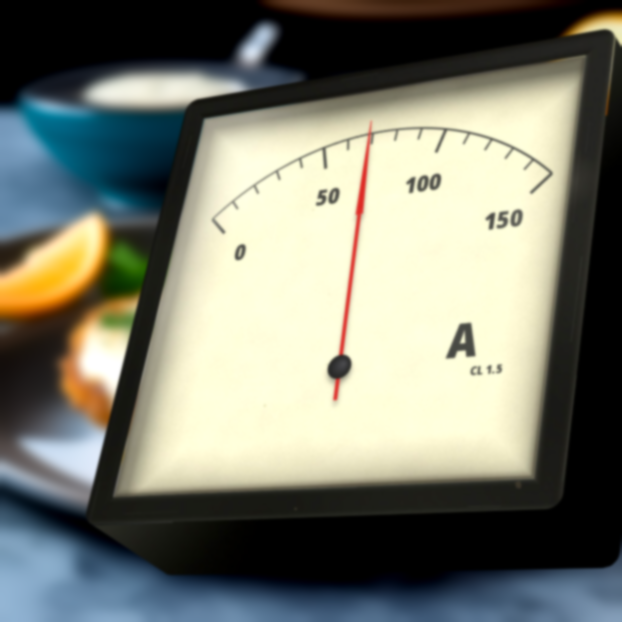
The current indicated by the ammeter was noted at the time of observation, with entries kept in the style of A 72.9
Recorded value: A 70
